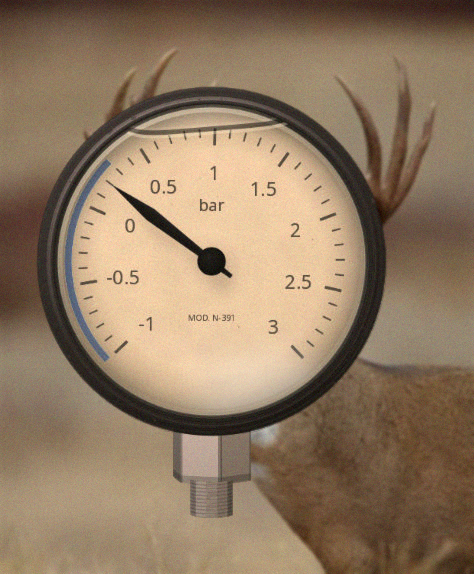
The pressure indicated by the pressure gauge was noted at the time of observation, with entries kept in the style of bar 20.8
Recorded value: bar 0.2
